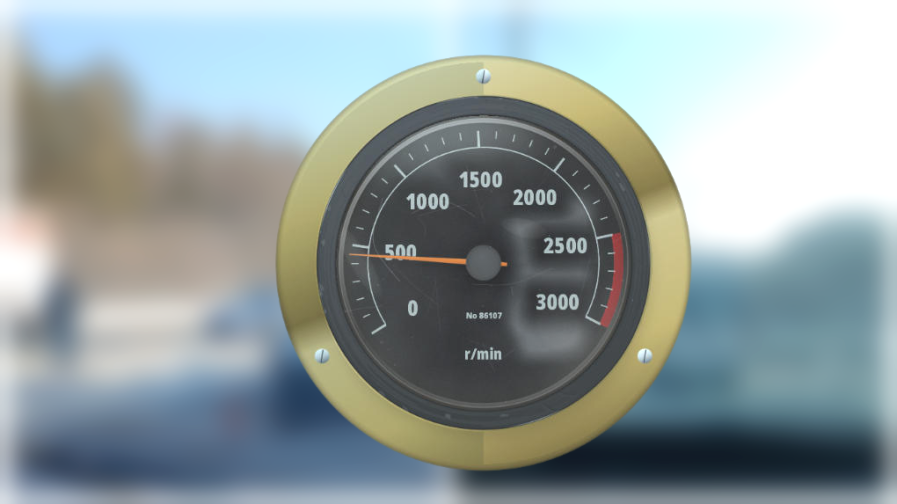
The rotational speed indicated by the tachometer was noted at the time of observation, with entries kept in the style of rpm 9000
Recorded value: rpm 450
